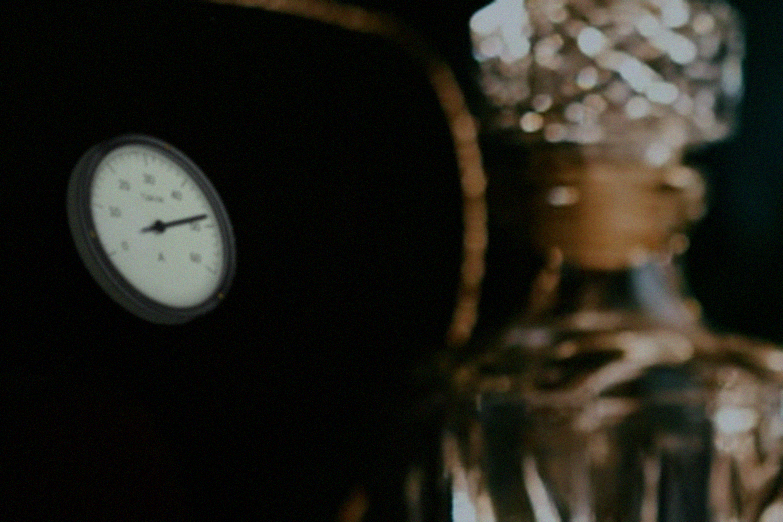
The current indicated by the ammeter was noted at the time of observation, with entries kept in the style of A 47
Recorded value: A 48
